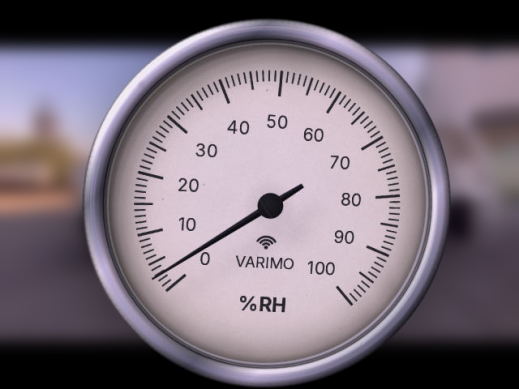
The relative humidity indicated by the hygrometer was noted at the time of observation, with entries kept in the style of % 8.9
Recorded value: % 3
